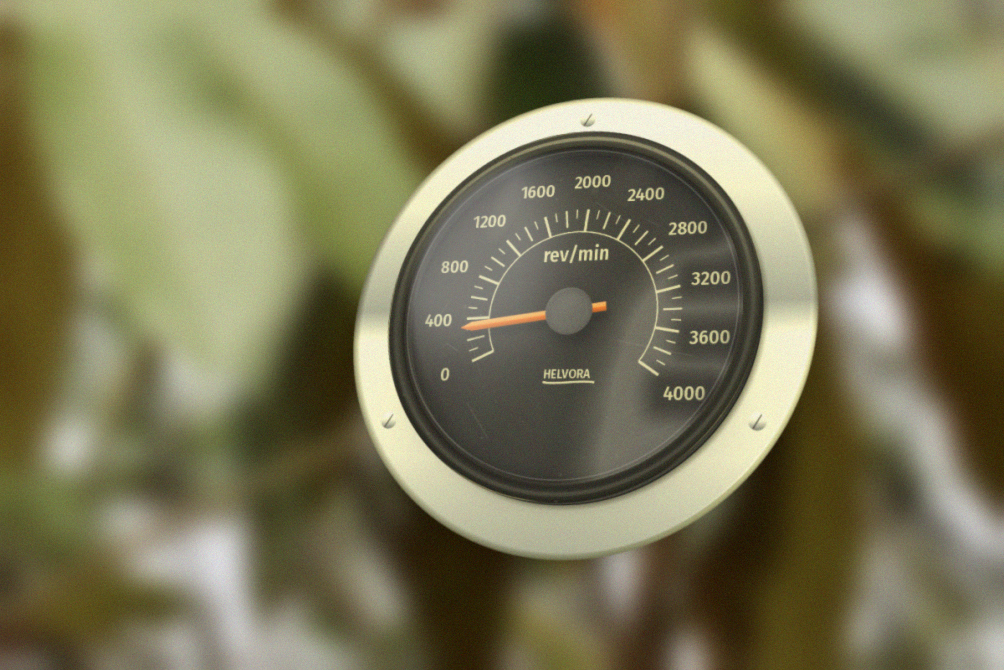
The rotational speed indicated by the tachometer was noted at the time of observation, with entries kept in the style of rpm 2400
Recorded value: rpm 300
